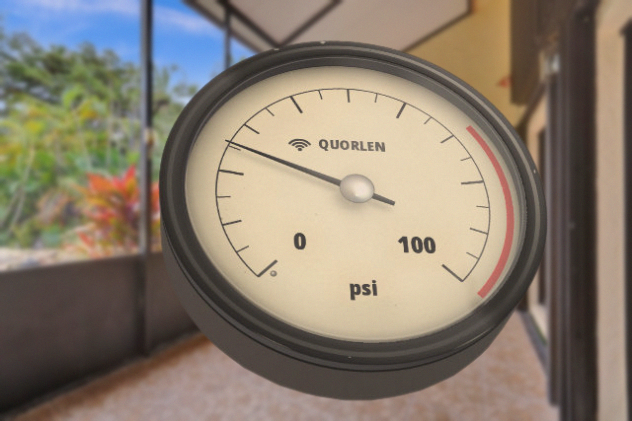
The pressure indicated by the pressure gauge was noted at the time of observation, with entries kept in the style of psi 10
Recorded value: psi 25
